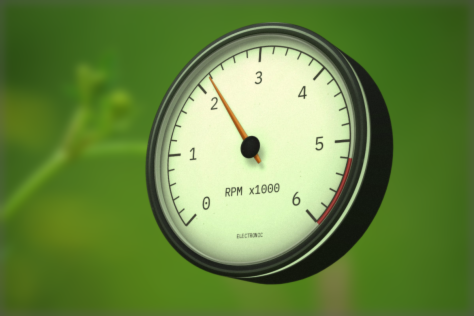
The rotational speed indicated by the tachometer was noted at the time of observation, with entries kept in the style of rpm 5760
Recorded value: rpm 2200
